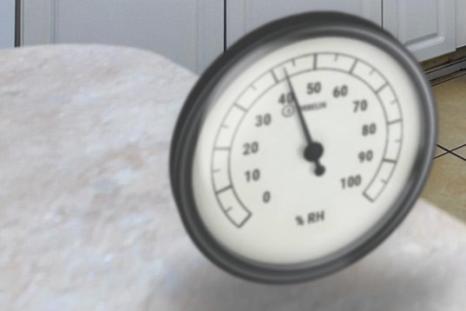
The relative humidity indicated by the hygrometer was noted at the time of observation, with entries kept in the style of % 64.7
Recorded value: % 42.5
